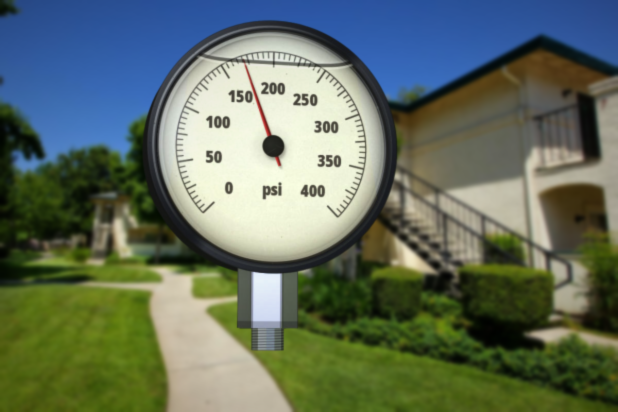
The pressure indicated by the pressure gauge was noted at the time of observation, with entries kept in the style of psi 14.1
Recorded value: psi 170
